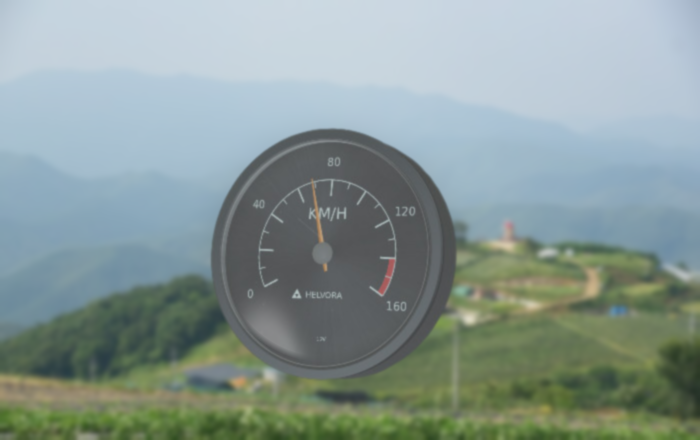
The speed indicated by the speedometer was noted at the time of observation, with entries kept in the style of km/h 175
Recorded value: km/h 70
